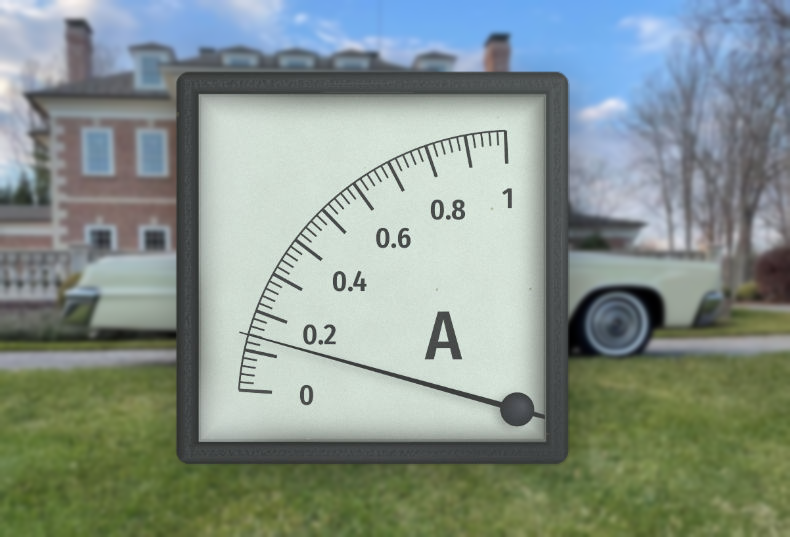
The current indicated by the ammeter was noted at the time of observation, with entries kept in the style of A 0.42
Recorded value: A 0.14
